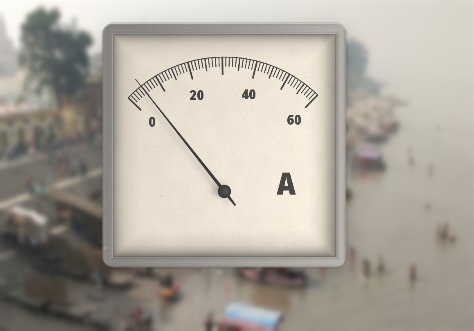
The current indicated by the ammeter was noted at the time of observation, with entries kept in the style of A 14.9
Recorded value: A 5
